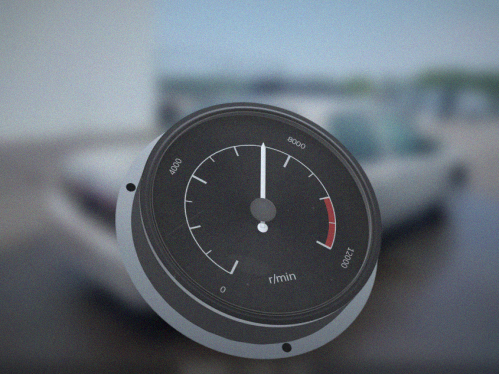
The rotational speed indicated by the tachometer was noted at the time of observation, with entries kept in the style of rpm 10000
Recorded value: rpm 7000
